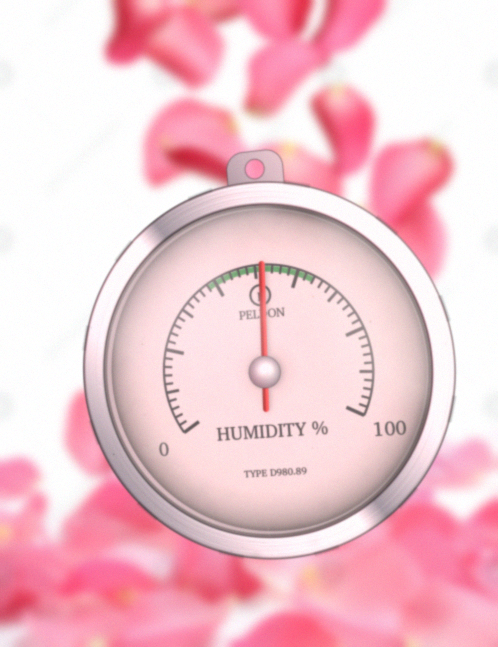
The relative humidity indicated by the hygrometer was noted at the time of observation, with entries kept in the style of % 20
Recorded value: % 52
